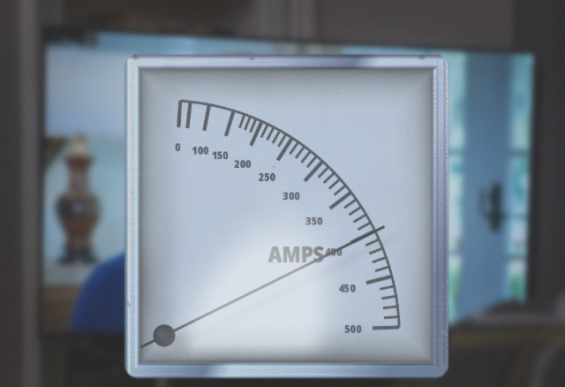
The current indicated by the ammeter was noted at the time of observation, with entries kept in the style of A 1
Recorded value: A 400
